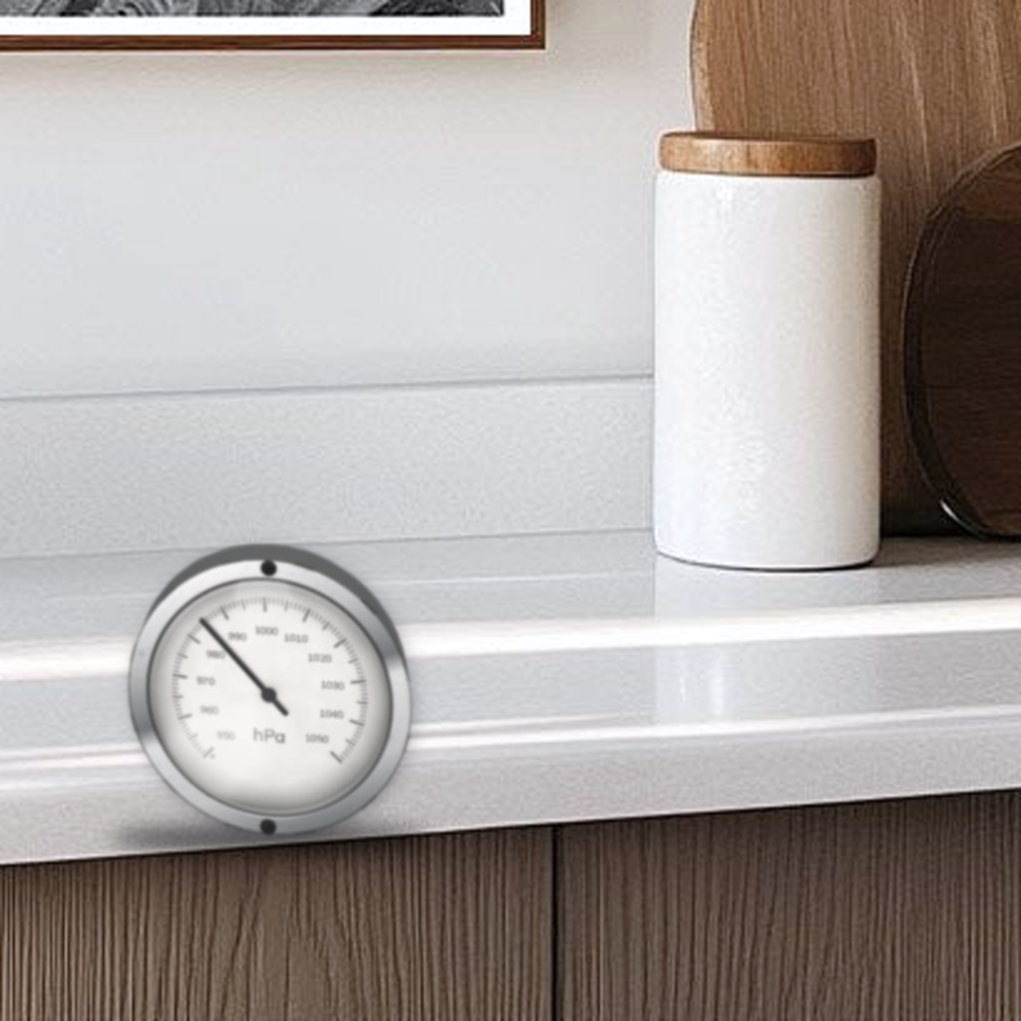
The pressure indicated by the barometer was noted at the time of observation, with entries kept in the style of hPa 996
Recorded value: hPa 985
